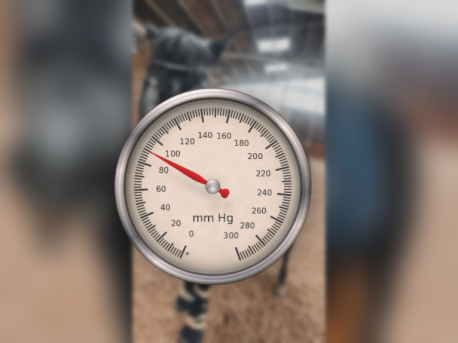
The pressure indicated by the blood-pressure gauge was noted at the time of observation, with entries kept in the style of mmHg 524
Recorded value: mmHg 90
